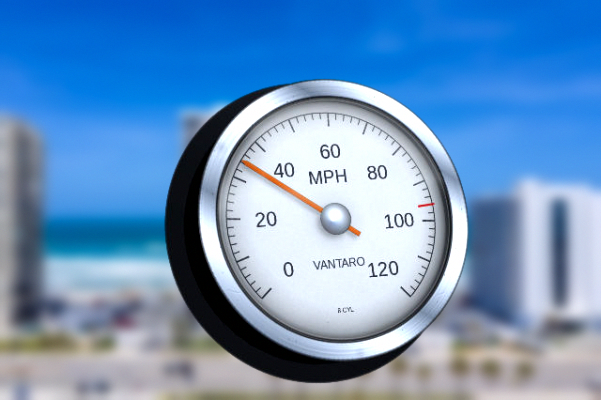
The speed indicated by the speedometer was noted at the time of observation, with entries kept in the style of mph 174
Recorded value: mph 34
